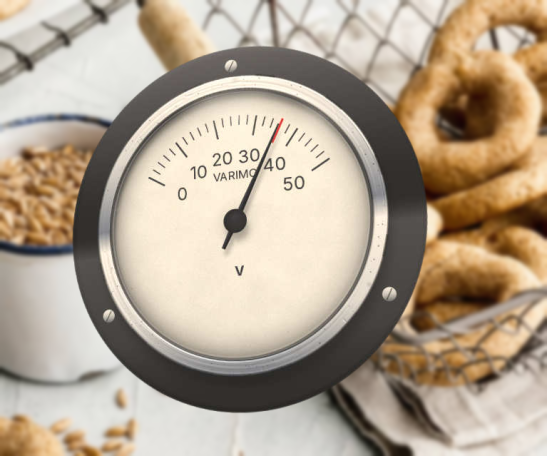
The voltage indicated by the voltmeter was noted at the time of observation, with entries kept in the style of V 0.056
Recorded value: V 36
